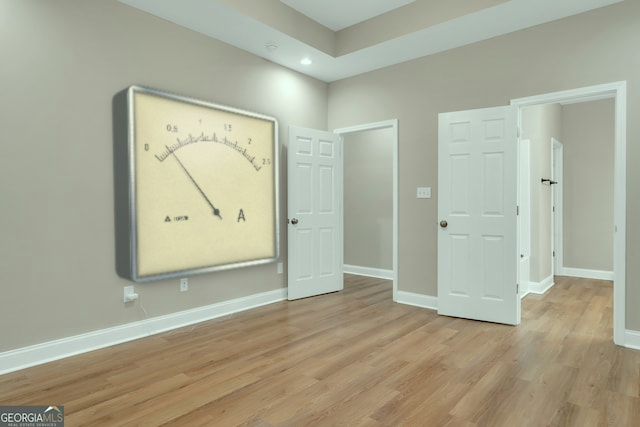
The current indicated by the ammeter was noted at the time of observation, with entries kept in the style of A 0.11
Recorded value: A 0.25
